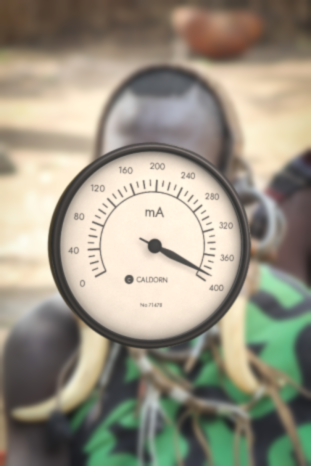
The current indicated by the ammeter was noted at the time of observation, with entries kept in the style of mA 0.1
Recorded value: mA 390
